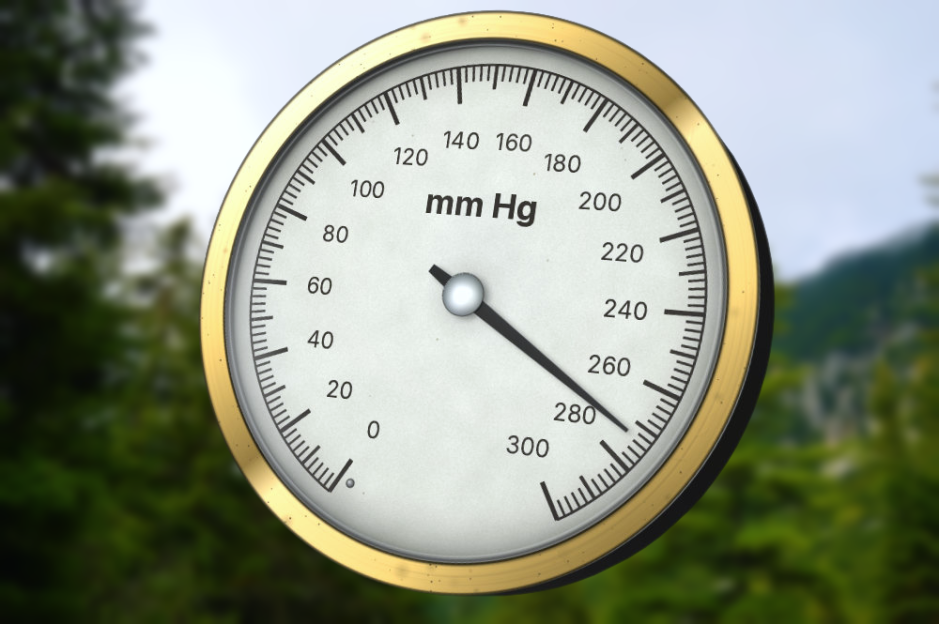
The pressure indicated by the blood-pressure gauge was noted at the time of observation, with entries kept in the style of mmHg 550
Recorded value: mmHg 273
